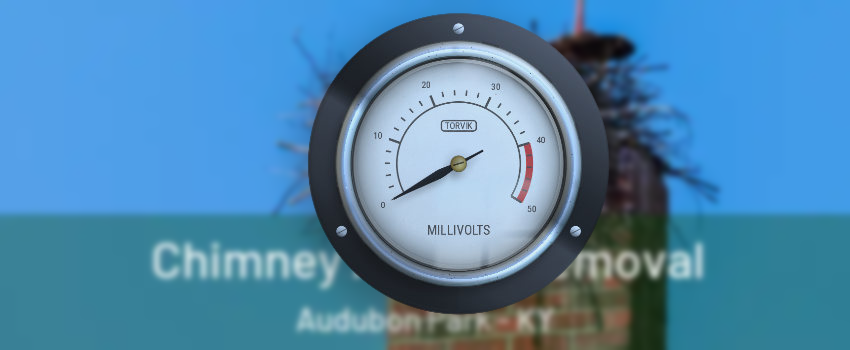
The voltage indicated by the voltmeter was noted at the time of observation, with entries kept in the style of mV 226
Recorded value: mV 0
